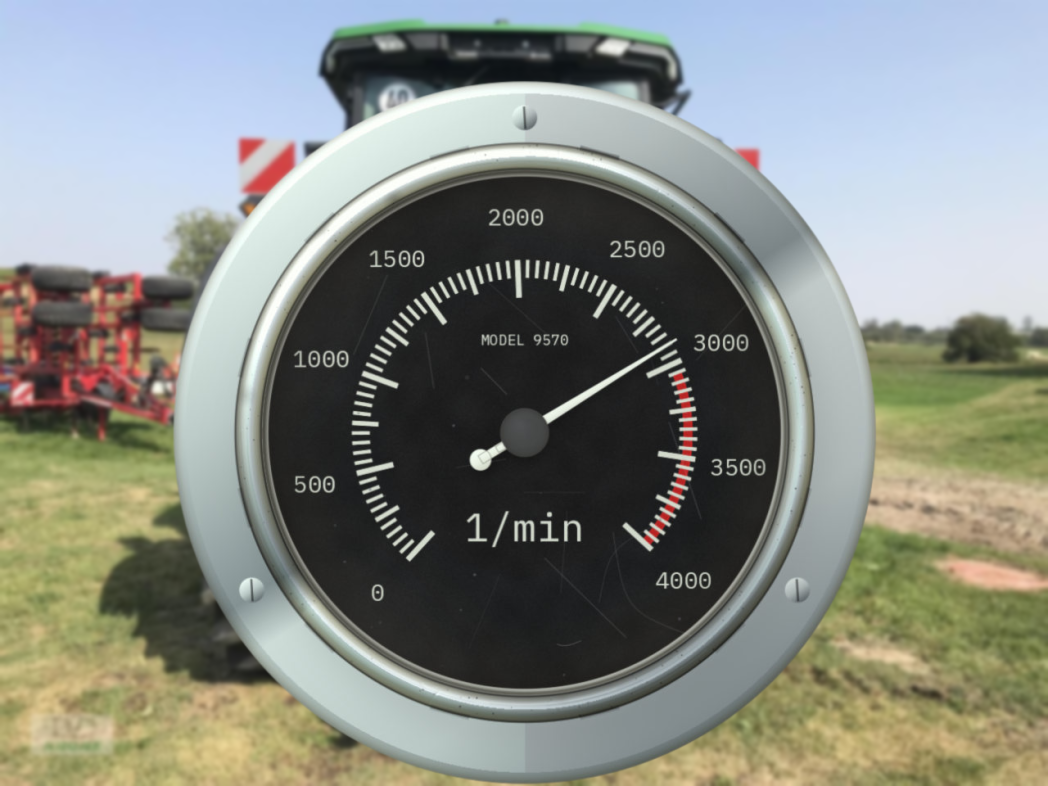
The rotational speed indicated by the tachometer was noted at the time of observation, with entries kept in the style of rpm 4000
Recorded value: rpm 2900
